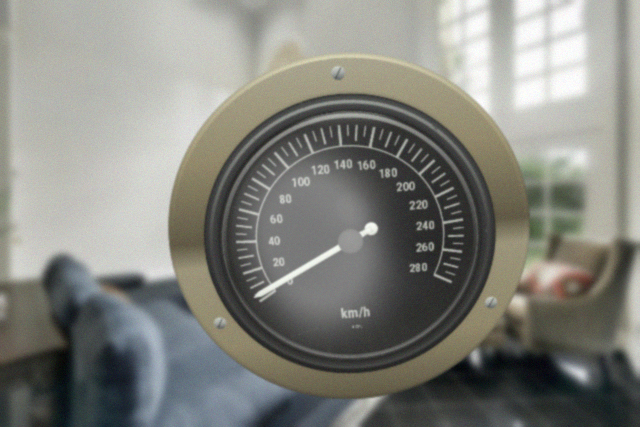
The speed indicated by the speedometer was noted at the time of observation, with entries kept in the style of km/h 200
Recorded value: km/h 5
